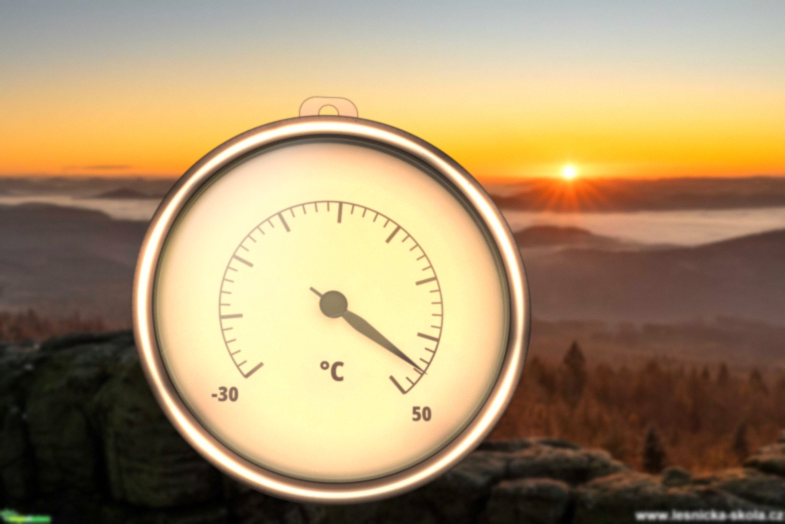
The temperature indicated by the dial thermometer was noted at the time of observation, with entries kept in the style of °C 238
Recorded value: °C 46
